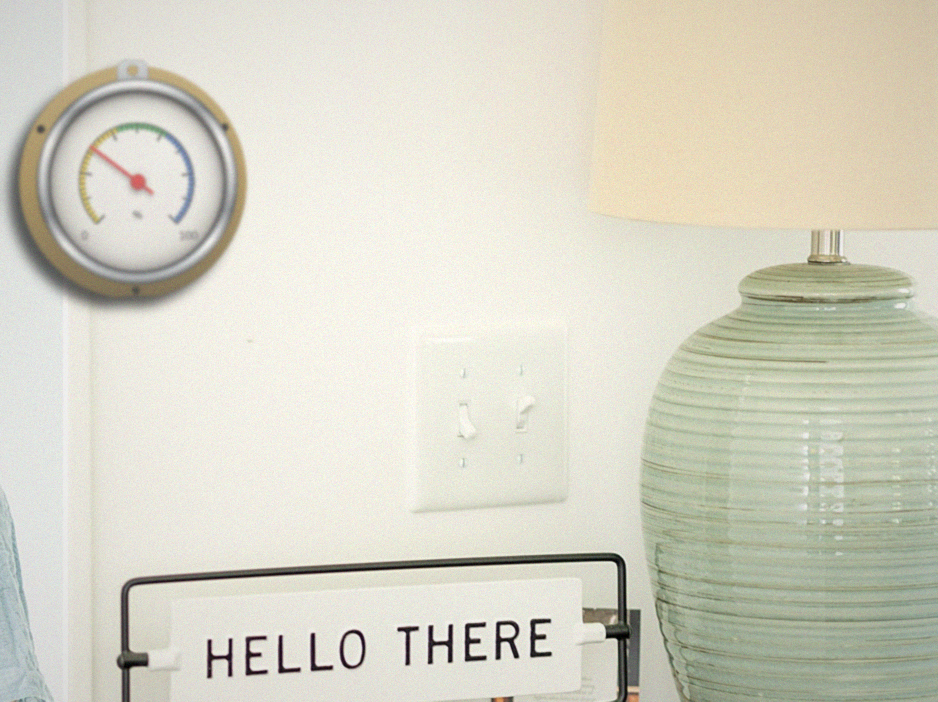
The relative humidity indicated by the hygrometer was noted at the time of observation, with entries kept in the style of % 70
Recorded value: % 30
